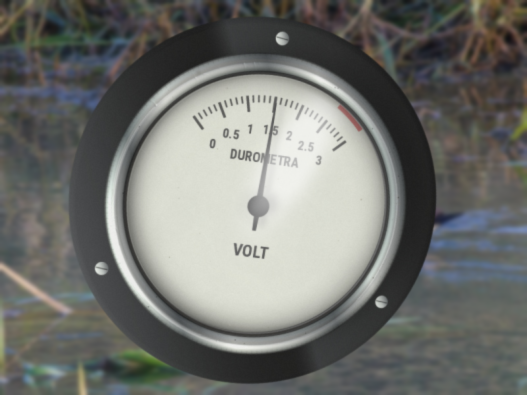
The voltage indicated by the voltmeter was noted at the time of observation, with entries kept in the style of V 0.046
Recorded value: V 1.5
